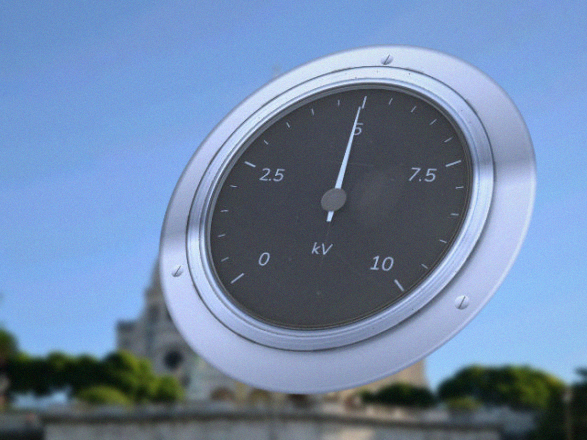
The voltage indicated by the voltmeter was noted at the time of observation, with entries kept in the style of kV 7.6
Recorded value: kV 5
